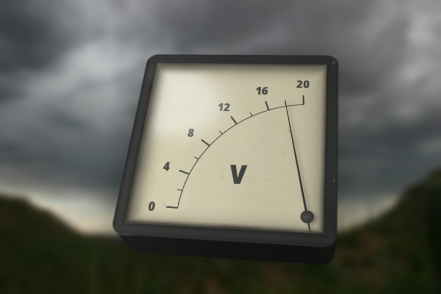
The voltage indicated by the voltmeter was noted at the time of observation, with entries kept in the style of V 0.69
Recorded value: V 18
